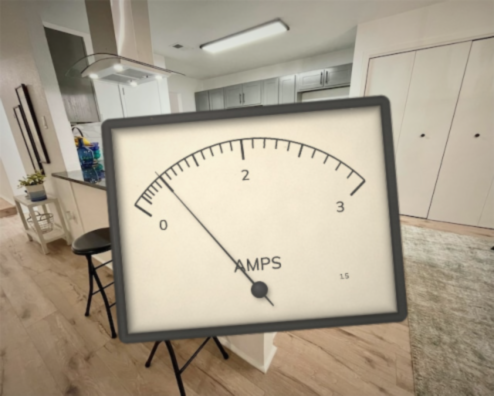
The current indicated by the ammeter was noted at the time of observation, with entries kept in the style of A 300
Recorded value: A 1
